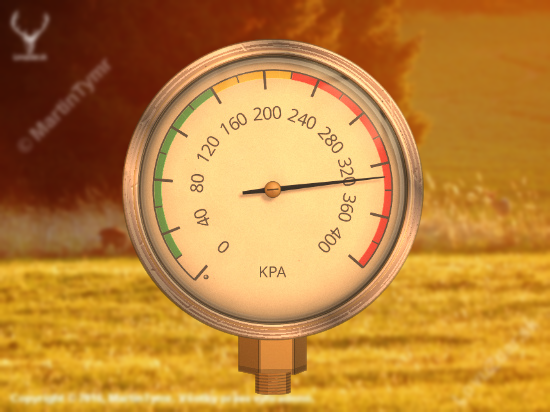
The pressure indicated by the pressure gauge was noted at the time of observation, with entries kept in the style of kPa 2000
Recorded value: kPa 330
